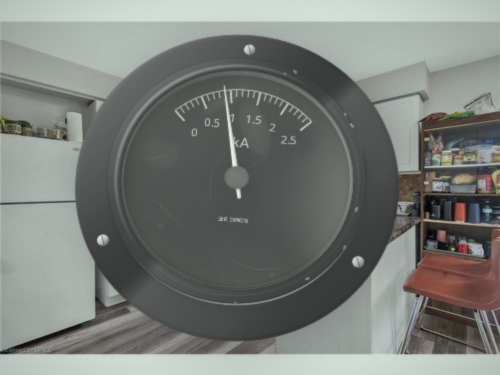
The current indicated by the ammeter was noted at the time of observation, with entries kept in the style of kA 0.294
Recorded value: kA 0.9
